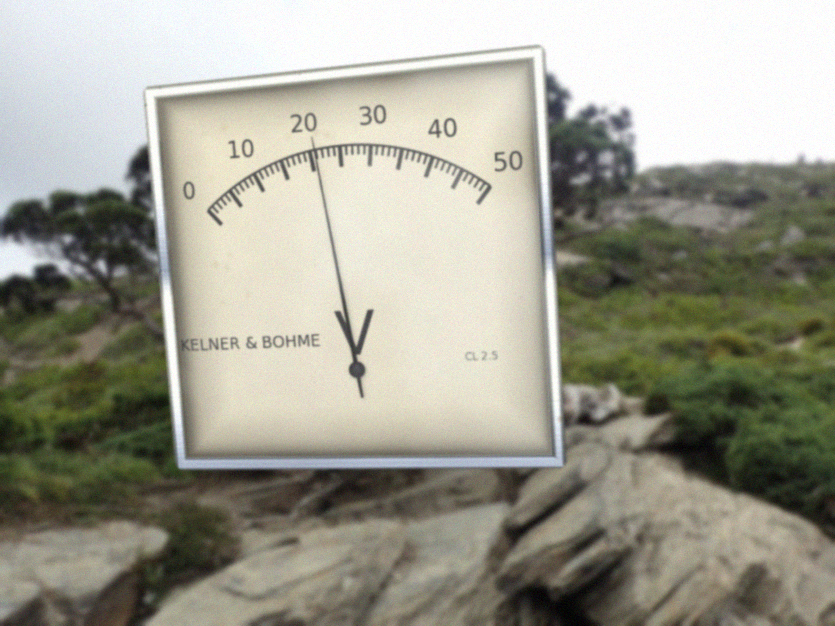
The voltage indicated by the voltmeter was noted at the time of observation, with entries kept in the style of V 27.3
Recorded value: V 21
